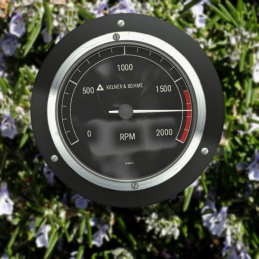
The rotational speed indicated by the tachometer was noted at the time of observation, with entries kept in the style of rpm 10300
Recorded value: rpm 1750
